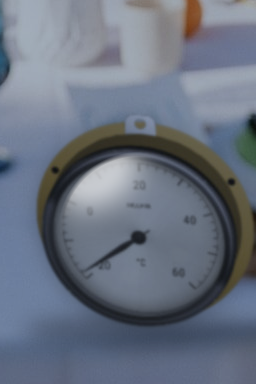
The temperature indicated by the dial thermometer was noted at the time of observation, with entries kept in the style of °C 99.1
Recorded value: °C -18
